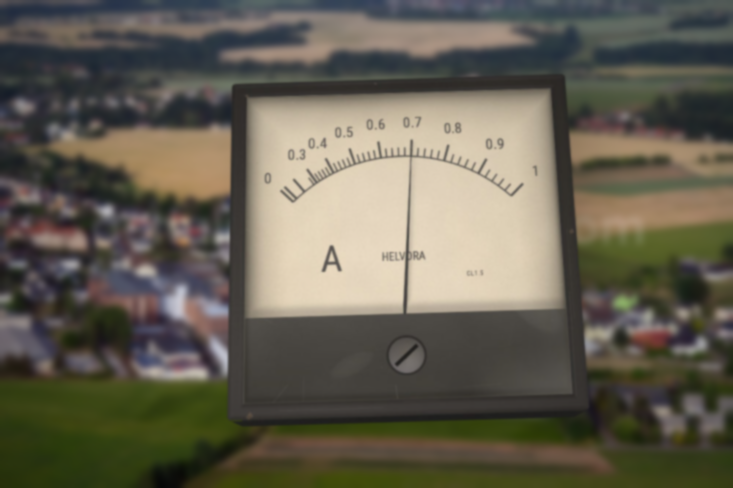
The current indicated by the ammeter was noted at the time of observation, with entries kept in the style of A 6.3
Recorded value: A 0.7
